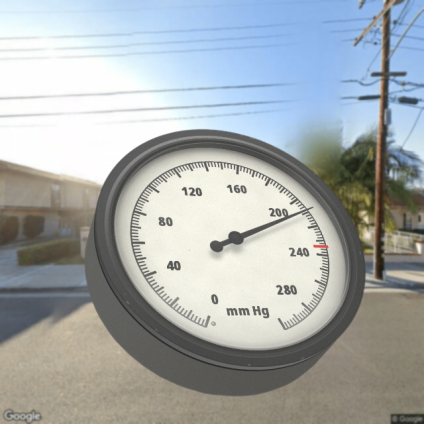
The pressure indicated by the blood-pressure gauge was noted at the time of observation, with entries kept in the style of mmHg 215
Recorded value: mmHg 210
